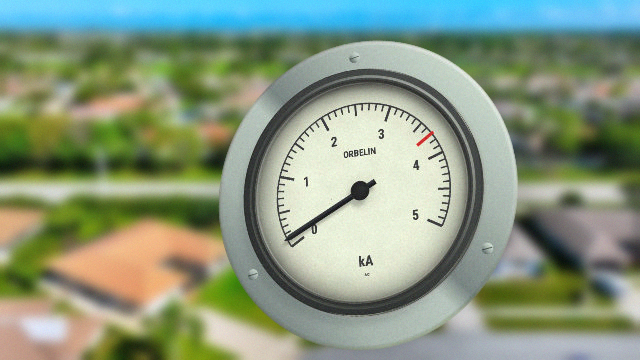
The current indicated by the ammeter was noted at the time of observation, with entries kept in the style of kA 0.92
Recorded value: kA 0.1
